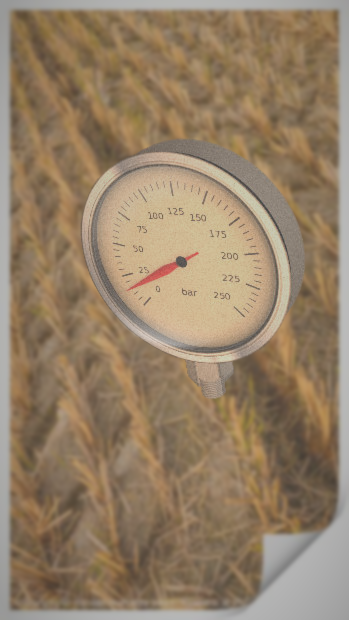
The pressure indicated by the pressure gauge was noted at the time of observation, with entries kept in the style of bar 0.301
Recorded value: bar 15
